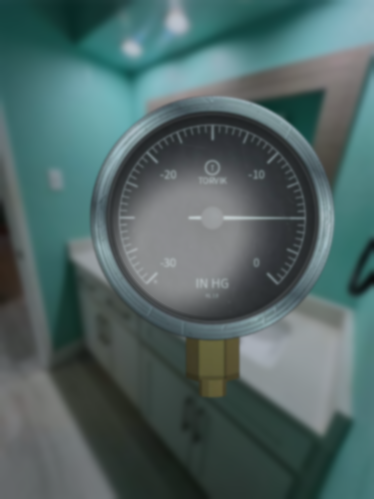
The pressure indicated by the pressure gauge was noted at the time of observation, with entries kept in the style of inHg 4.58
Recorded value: inHg -5
